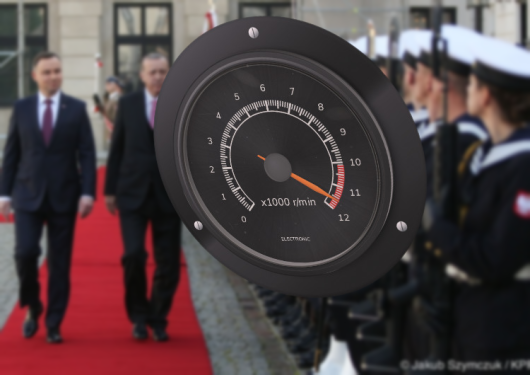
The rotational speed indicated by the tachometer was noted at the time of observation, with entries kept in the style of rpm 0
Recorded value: rpm 11500
